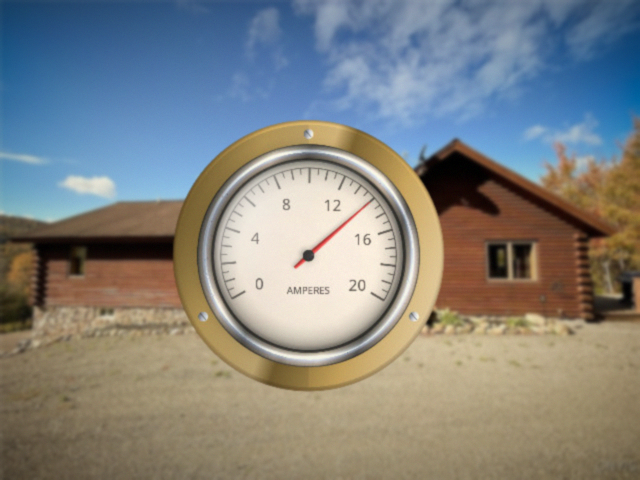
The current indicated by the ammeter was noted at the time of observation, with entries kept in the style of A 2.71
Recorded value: A 14
